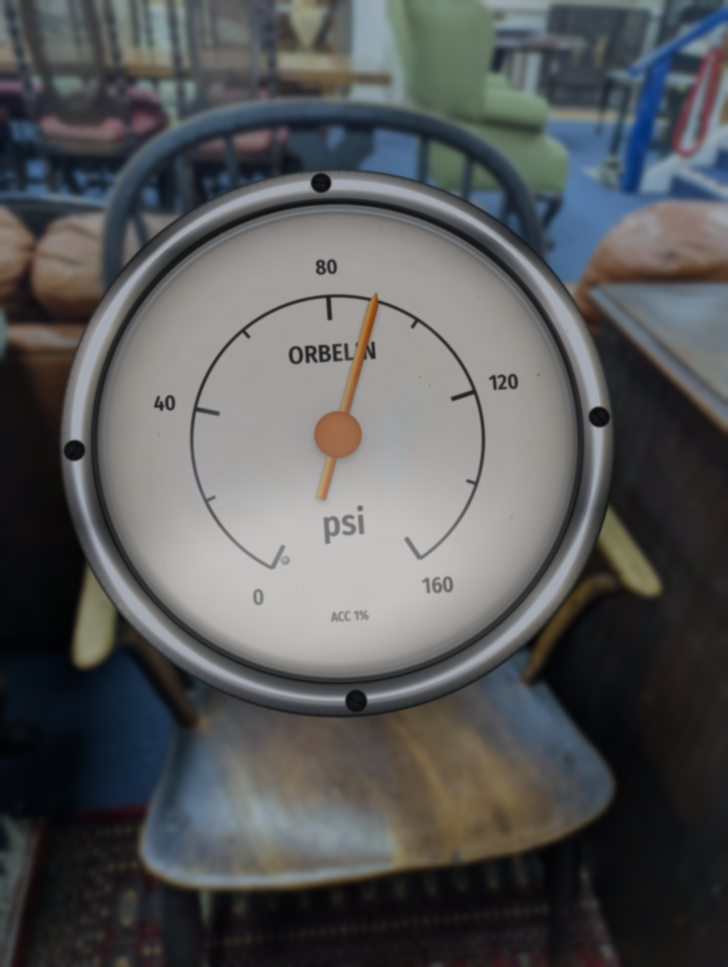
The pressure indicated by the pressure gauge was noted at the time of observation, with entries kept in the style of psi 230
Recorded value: psi 90
